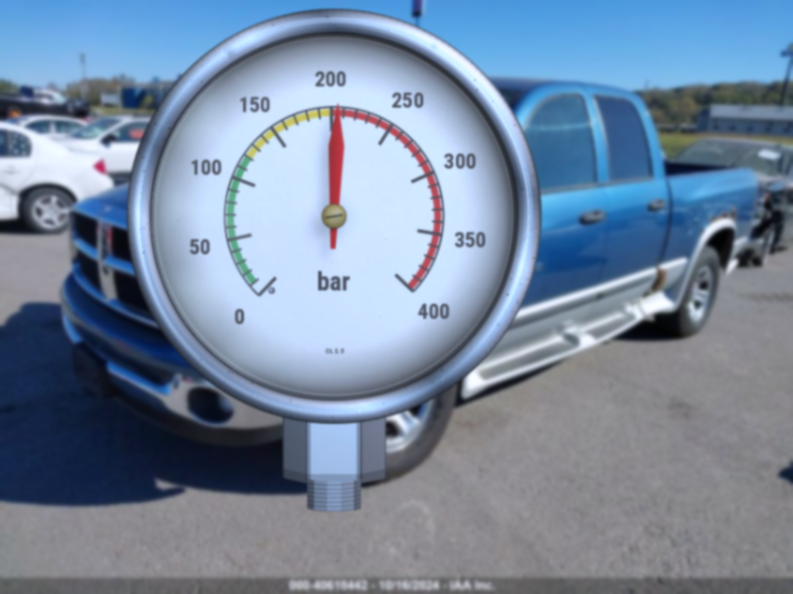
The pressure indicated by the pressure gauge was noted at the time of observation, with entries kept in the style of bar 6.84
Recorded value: bar 205
